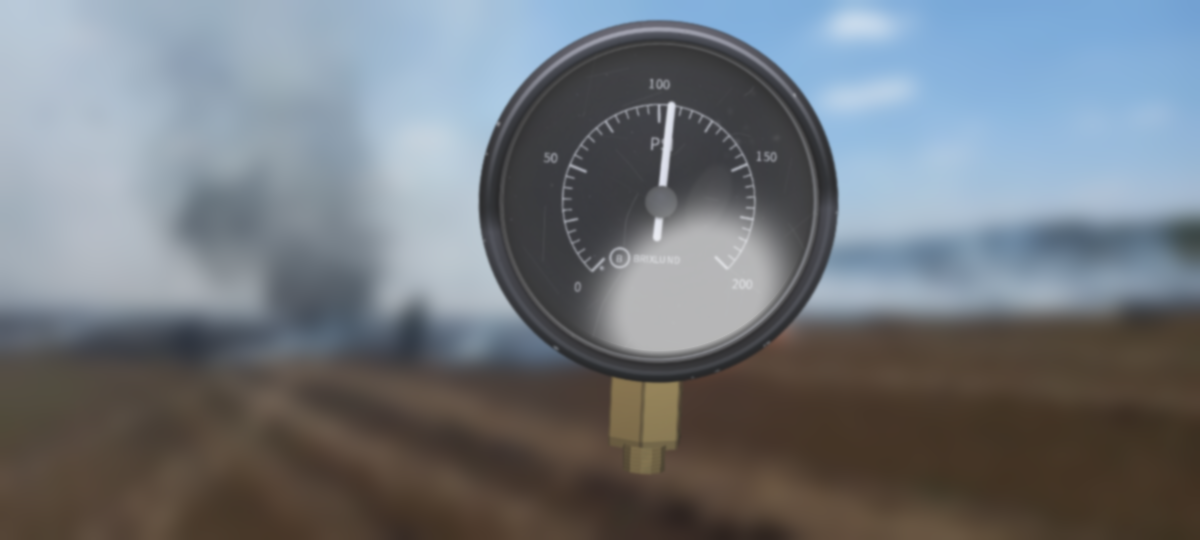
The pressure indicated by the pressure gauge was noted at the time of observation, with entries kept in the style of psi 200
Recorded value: psi 105
